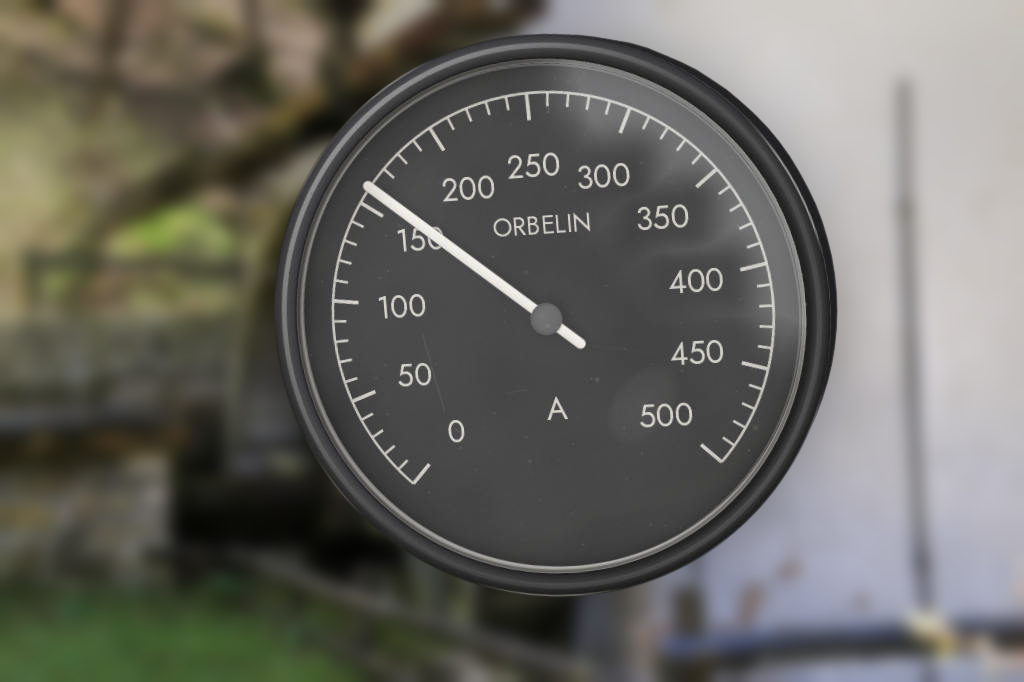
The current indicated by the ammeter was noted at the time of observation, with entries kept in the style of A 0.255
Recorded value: A 160
